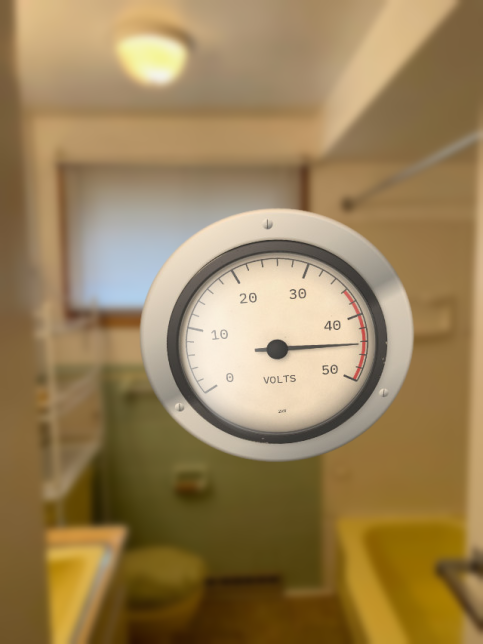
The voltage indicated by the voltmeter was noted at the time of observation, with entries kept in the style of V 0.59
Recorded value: V 44
